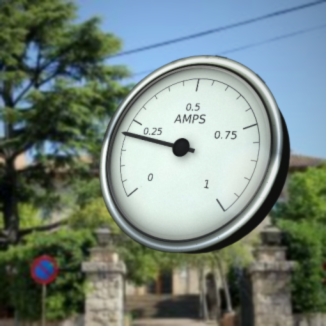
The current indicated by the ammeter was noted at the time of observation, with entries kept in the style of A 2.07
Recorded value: A 0.2
